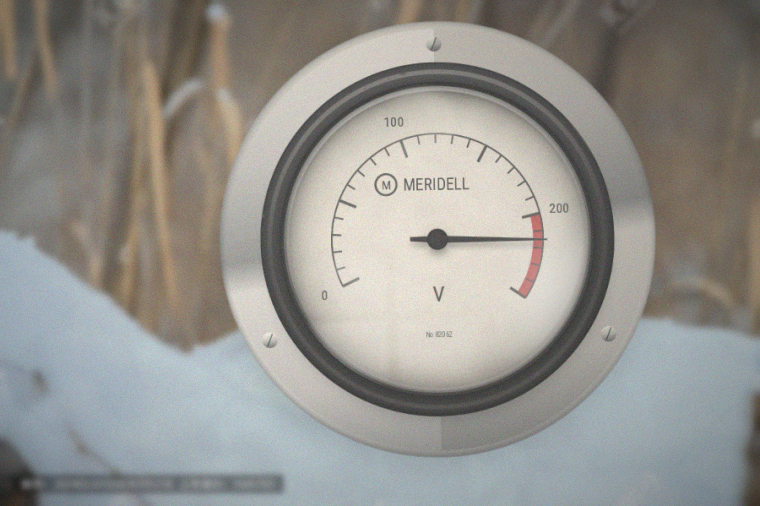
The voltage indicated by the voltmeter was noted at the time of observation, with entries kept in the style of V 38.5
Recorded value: V 215
